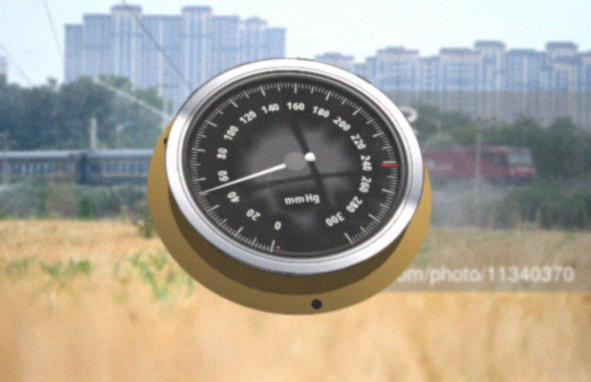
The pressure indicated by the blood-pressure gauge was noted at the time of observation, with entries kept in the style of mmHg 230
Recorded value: mmHg 50
